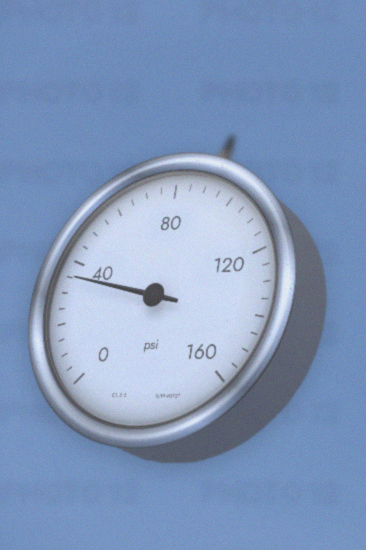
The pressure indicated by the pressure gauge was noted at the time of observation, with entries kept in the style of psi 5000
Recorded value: psi 35
